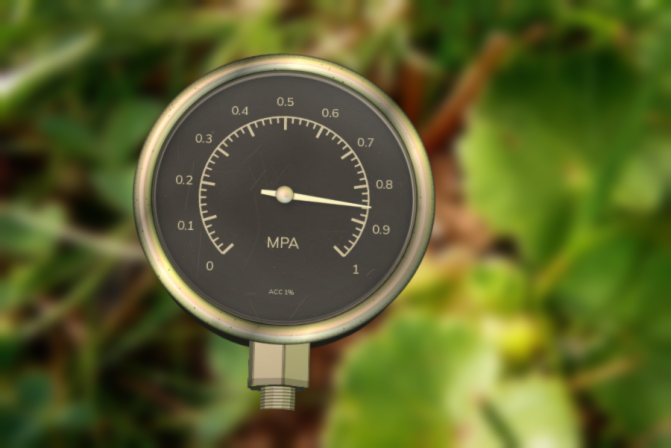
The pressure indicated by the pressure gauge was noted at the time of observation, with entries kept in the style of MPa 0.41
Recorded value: MPa 0.86
